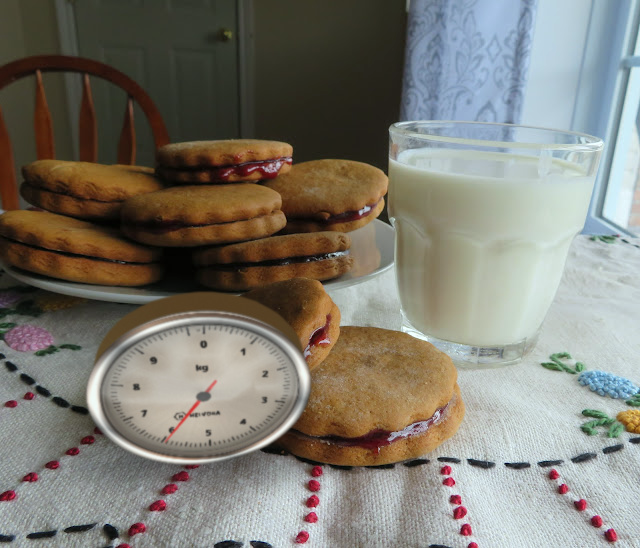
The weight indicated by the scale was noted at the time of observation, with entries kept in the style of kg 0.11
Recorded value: kg 6
